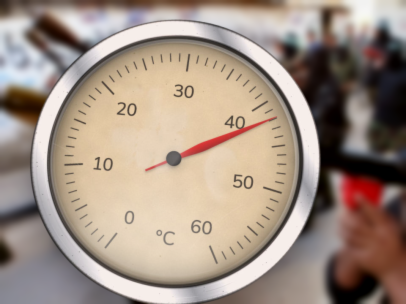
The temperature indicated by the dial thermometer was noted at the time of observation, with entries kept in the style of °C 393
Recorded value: °C 42
